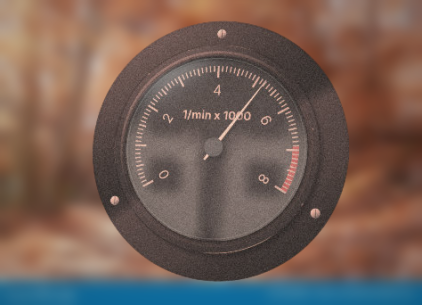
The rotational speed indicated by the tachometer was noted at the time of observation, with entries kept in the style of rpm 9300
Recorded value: rpm 5200
